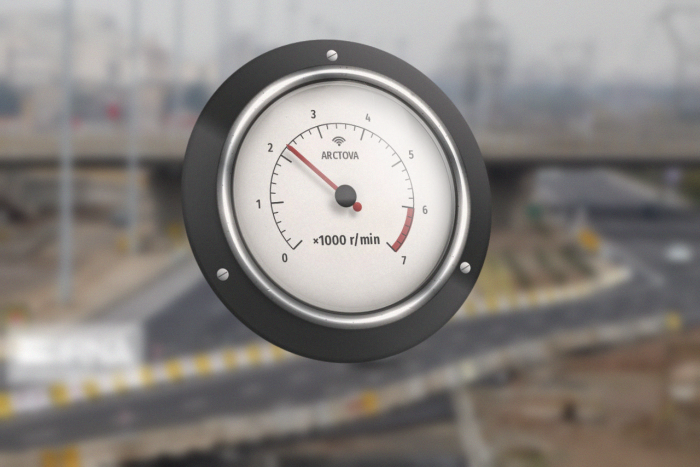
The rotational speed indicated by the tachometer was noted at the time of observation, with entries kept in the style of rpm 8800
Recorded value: rpm 2200
